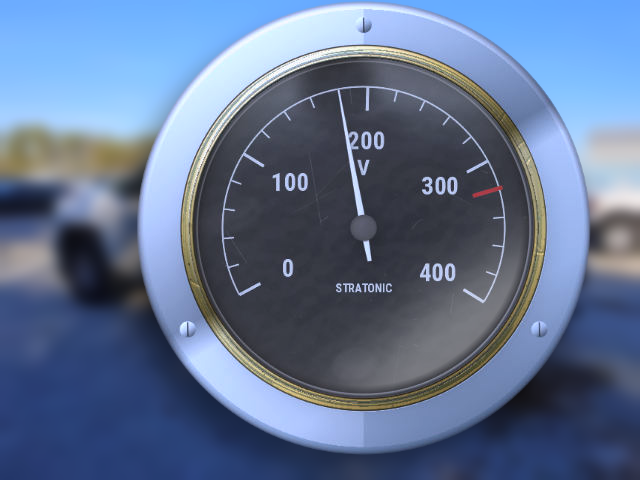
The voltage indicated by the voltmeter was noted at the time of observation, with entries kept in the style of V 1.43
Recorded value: V 180
